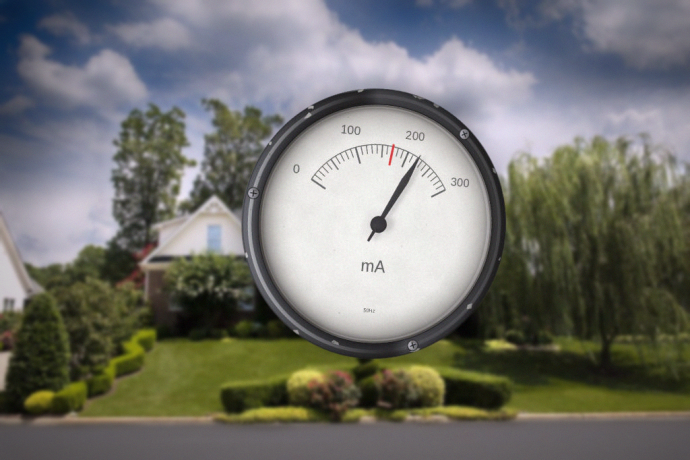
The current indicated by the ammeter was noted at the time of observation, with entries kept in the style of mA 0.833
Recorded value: mA 220
